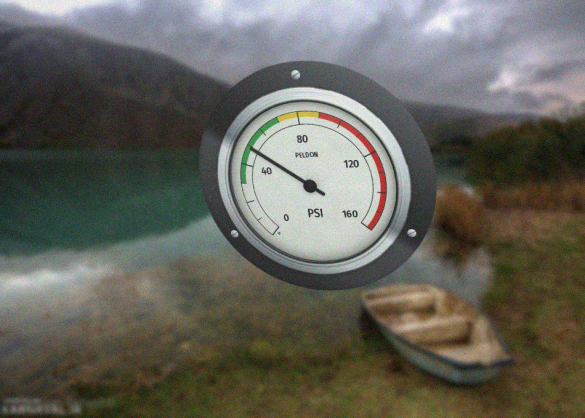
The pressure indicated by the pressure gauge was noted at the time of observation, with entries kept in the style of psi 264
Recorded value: psi 50
